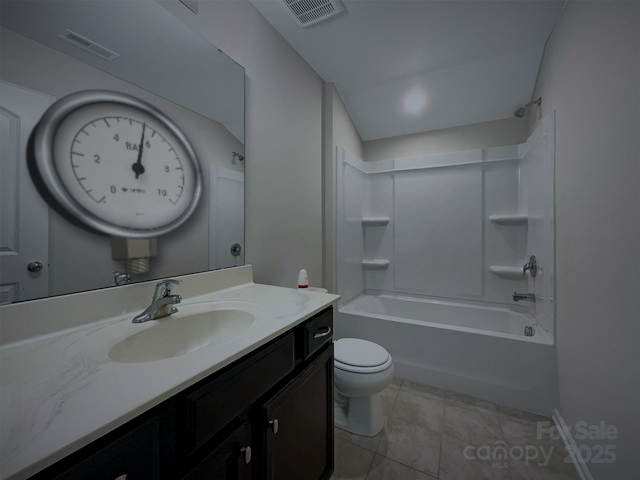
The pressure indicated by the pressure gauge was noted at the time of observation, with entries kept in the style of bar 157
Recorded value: bar 5.5
